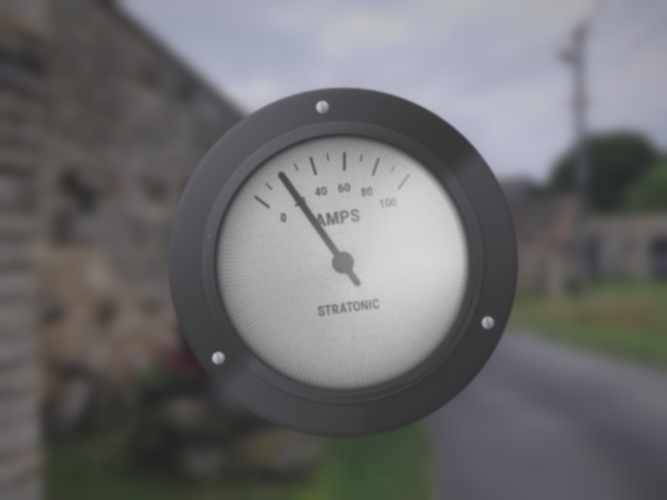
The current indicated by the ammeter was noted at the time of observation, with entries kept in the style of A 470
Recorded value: A 20
